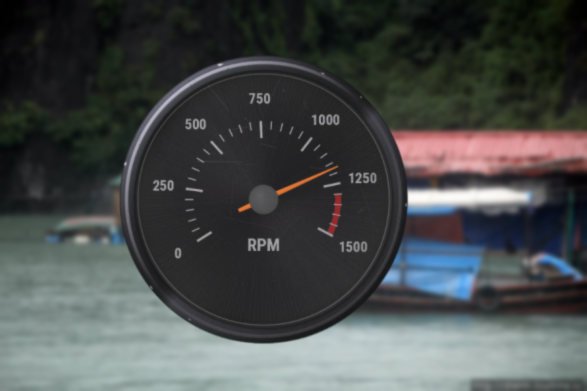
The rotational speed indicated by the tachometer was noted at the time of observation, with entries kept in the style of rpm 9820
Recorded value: rpm 1175
